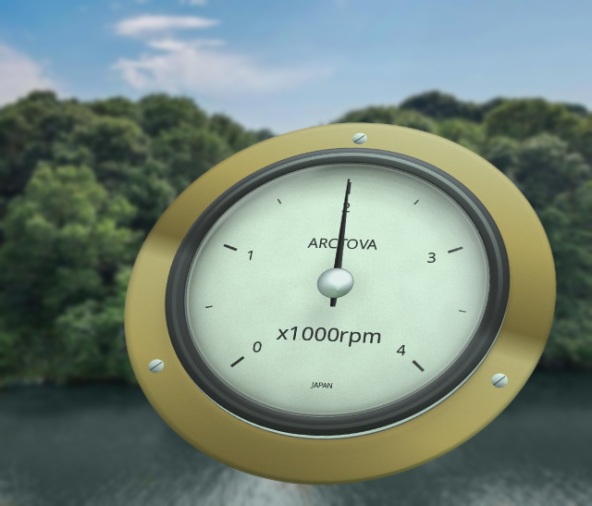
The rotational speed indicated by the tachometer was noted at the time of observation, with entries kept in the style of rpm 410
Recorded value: rpm 2000
